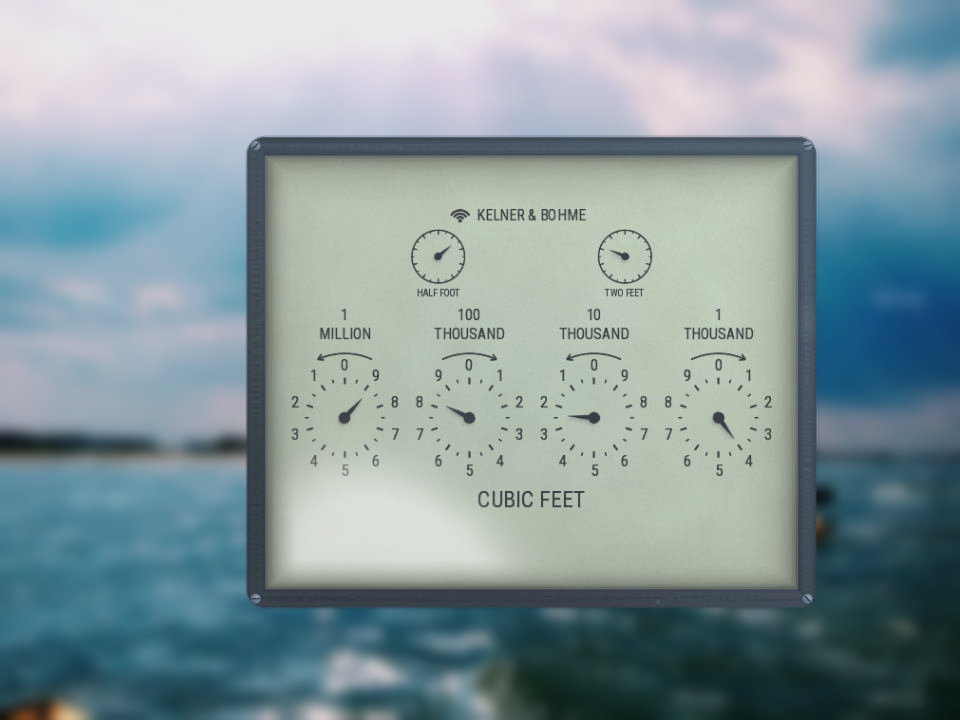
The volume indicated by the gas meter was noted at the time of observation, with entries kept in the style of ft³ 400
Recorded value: ft³ 882400
